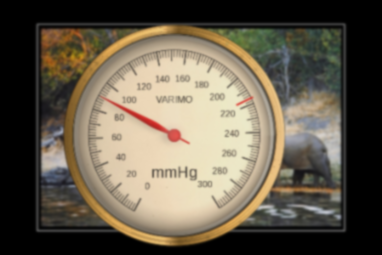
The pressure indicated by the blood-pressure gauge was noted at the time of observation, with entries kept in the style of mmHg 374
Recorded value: mmHg 90
